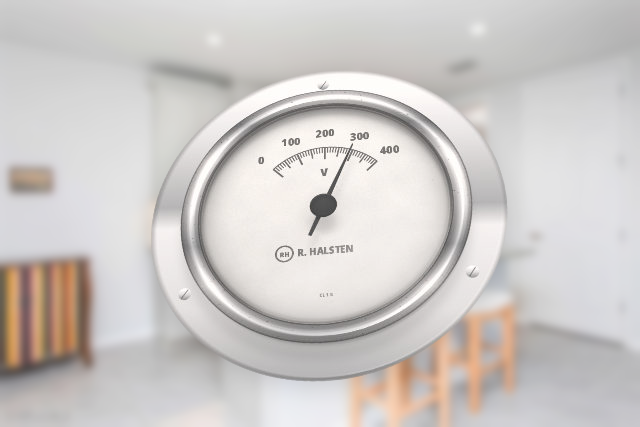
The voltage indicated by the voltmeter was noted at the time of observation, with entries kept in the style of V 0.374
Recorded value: V 300
